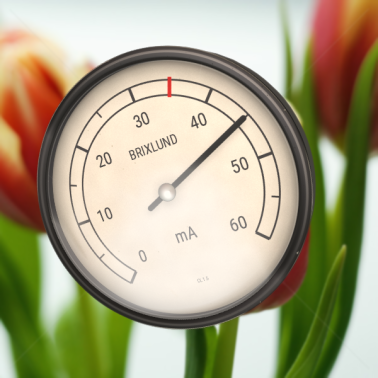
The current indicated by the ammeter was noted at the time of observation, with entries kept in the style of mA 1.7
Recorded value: mA 45
